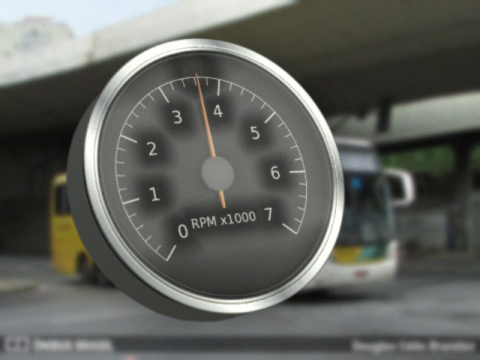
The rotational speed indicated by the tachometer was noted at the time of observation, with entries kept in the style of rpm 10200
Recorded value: rpm 3600
